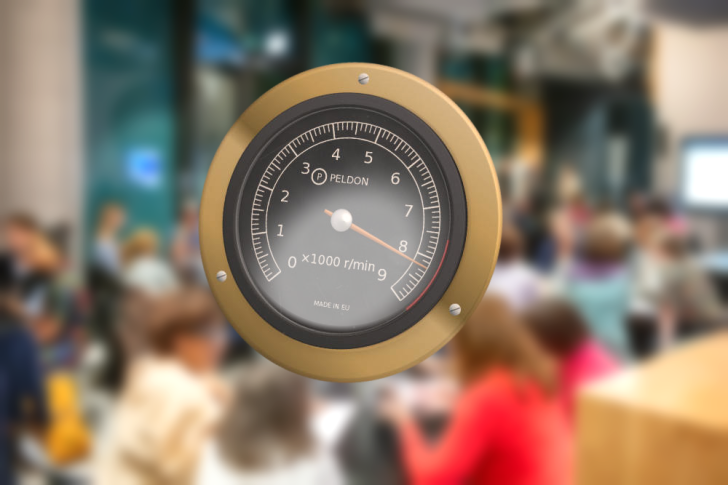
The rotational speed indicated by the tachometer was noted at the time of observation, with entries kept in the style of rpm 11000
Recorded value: rpm 8200
